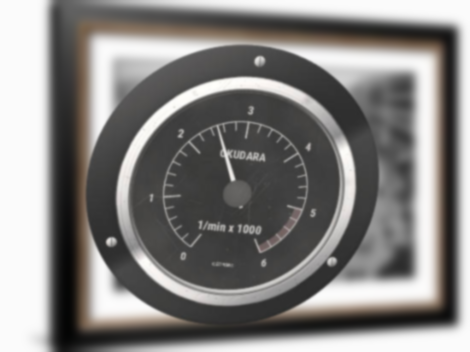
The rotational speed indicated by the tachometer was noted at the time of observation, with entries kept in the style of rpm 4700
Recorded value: rpm 2500
